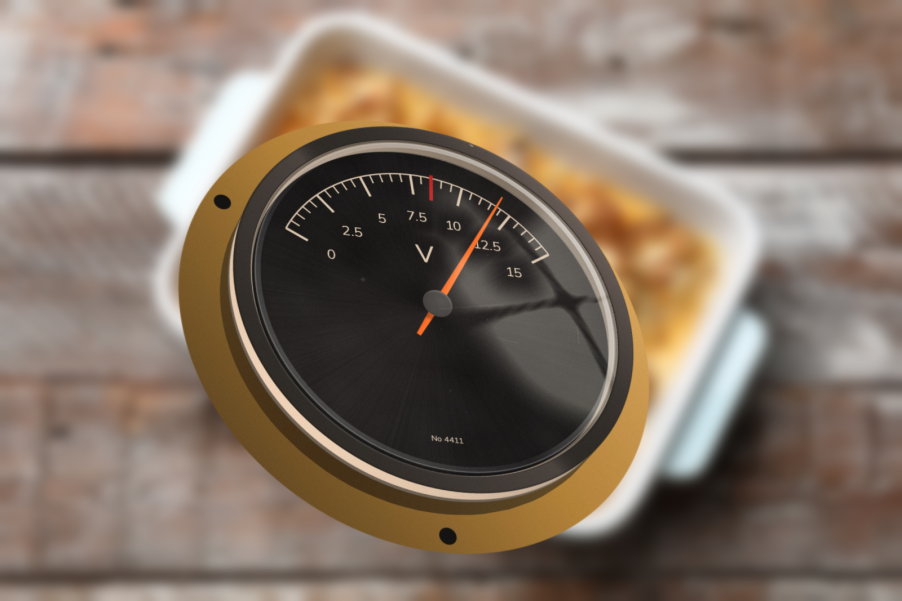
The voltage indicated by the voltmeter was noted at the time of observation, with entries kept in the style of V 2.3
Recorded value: V 11.75
